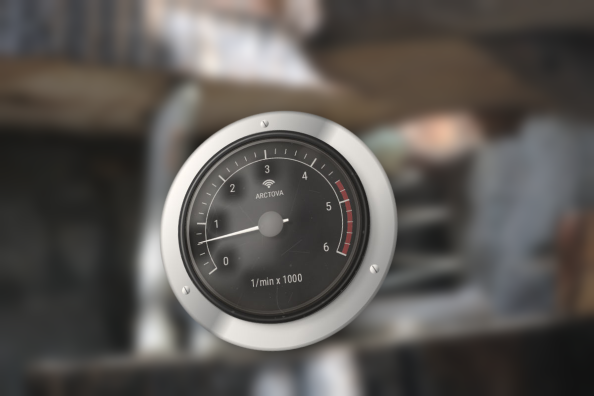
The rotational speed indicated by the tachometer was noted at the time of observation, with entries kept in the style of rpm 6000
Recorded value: rpm 600
